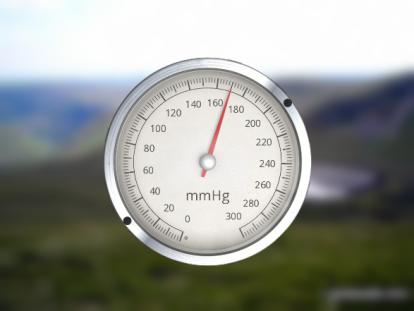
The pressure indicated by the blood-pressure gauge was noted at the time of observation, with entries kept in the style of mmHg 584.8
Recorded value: mmHg 170
